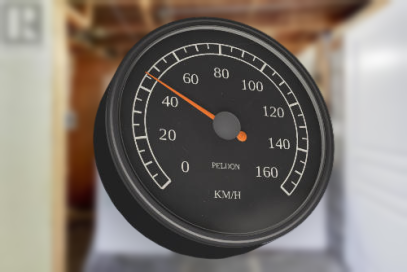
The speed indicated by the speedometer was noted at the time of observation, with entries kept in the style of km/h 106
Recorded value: km/h 45
